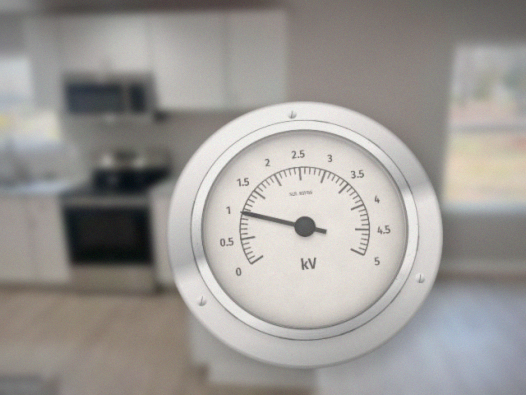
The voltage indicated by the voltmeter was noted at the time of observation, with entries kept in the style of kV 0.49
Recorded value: kV 1
